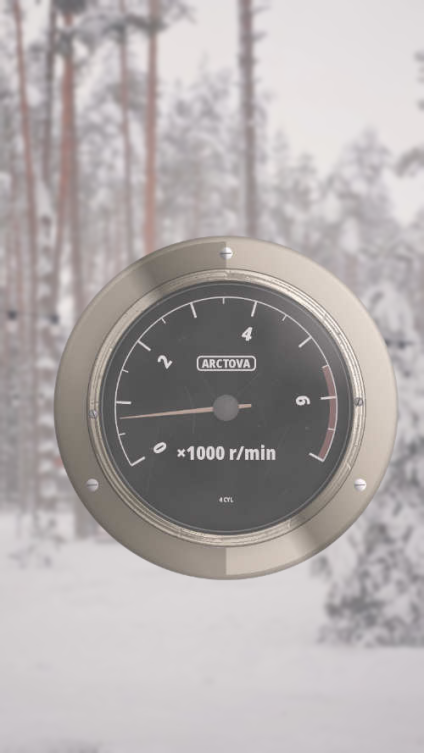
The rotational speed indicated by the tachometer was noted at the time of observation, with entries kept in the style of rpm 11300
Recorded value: rpm 750
